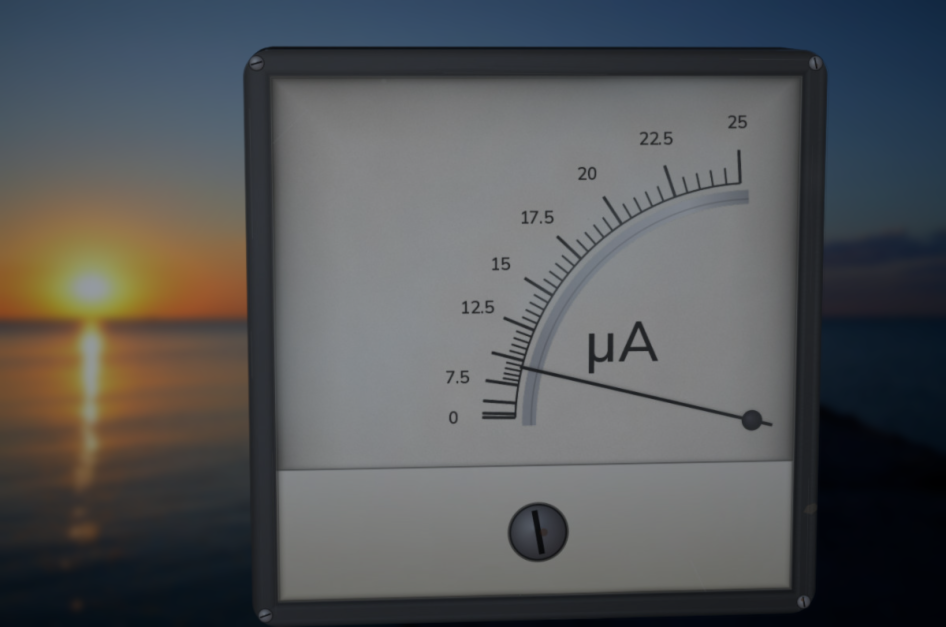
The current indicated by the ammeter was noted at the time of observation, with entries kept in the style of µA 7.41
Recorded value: µA 9.5
